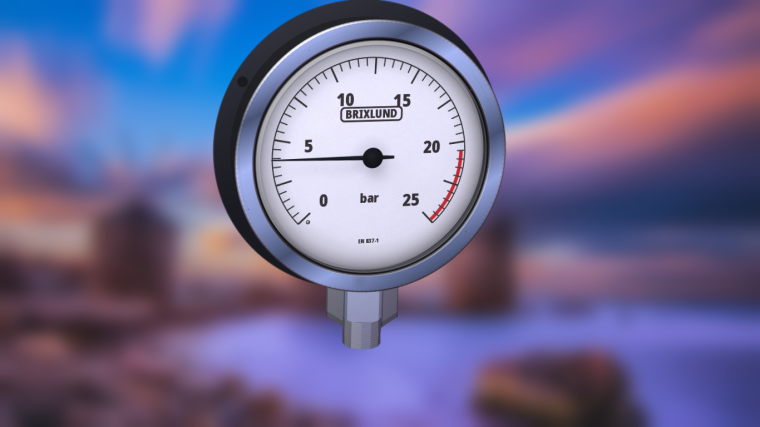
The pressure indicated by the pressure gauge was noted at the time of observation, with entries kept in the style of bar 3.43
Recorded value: bar 4
